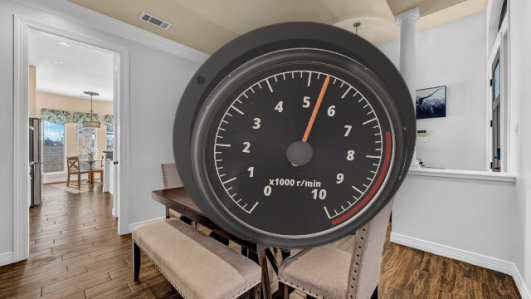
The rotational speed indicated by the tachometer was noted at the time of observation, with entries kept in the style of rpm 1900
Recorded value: rpm 5400
